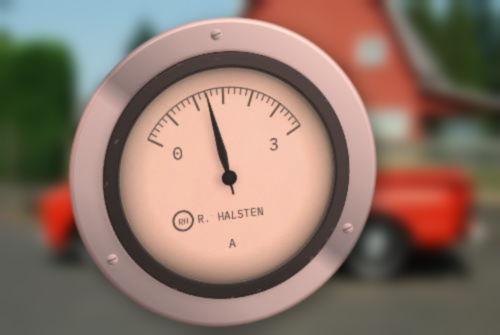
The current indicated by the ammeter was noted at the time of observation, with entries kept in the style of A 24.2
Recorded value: A 1.2
